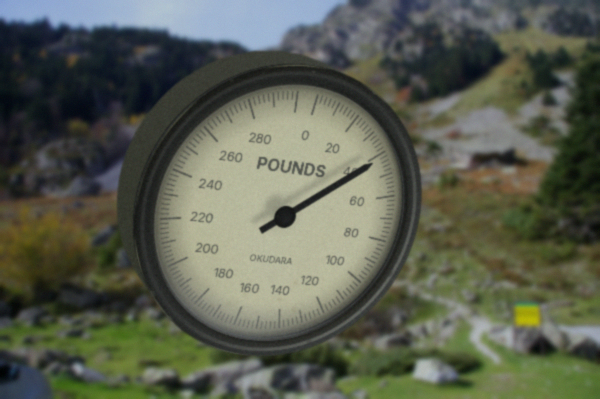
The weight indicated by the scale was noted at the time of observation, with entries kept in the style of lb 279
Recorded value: lb 40
